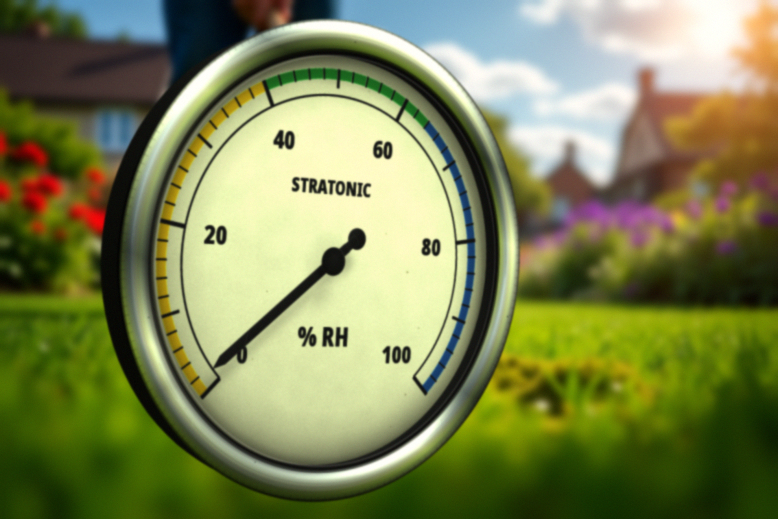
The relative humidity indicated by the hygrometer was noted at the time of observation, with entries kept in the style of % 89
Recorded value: % 2
